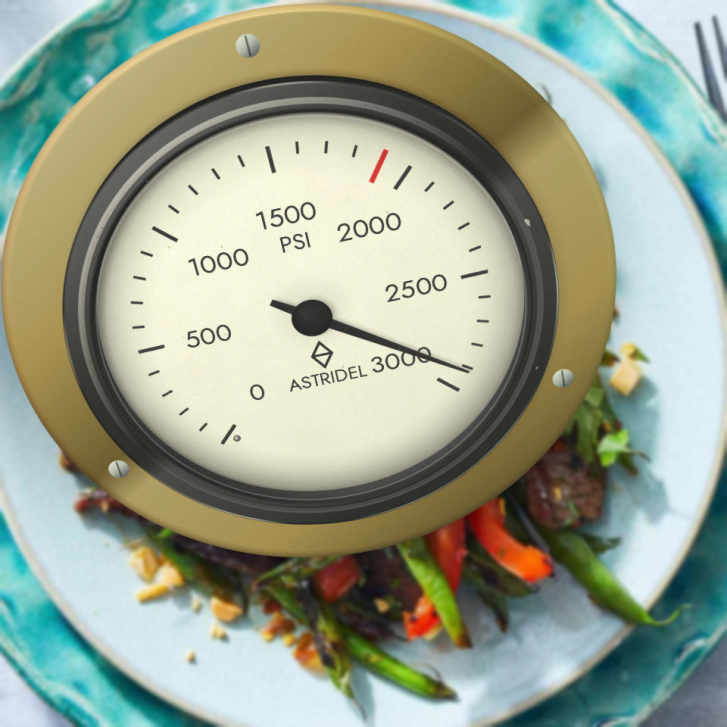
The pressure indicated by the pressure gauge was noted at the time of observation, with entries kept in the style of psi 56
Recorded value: psi 2900
